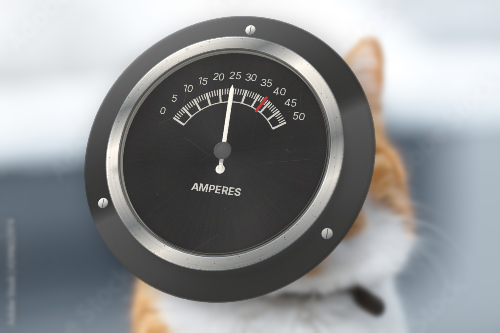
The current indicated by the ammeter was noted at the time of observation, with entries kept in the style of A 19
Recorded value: A 25
